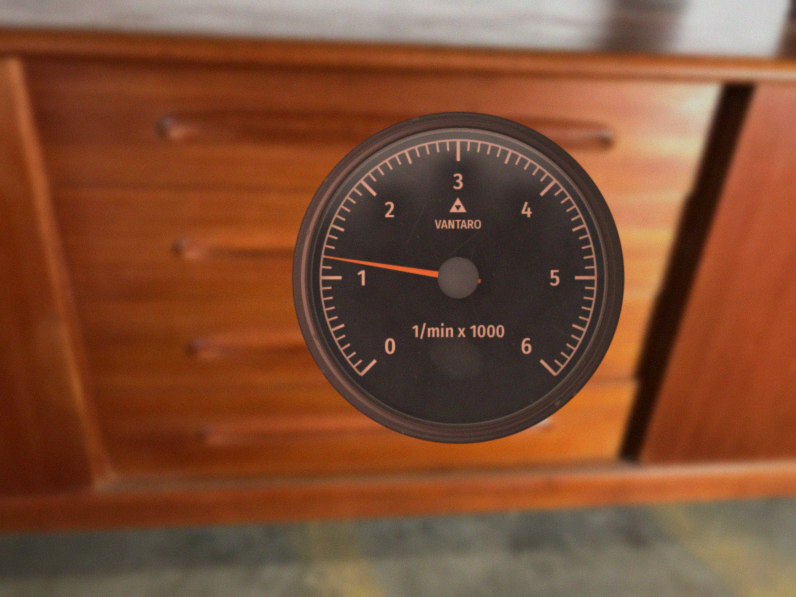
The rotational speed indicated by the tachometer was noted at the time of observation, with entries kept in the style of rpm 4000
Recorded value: rpm 1200
